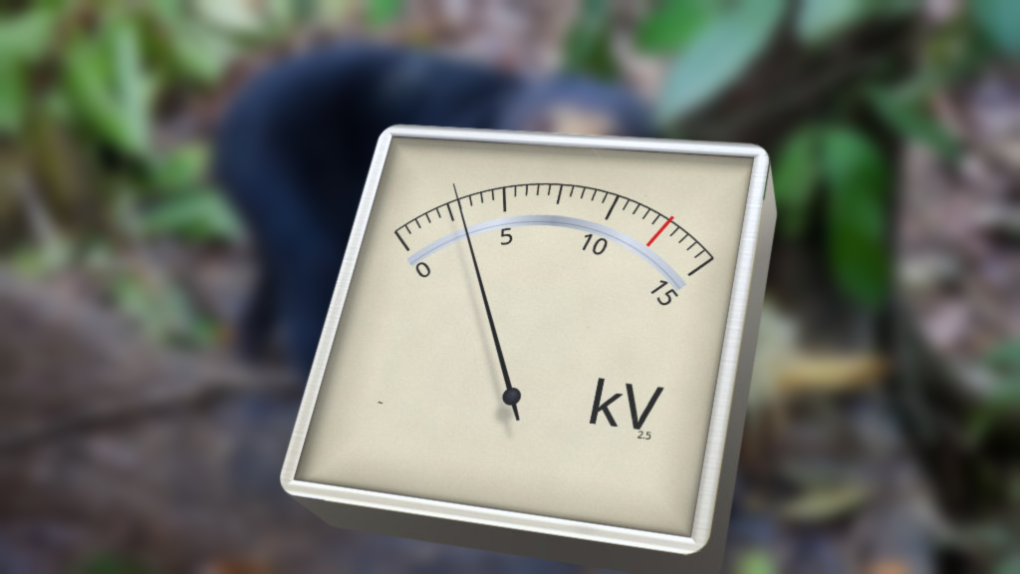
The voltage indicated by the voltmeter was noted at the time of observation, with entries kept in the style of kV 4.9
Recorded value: kV 3
